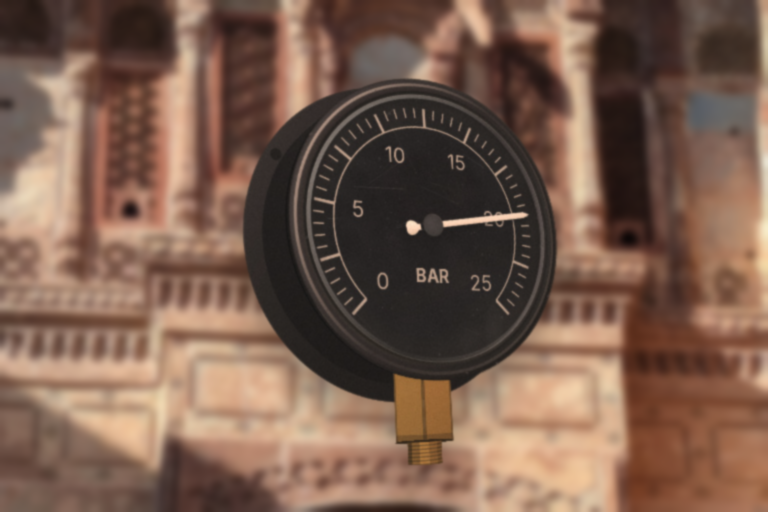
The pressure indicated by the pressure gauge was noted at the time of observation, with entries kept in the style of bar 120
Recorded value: bar 20
